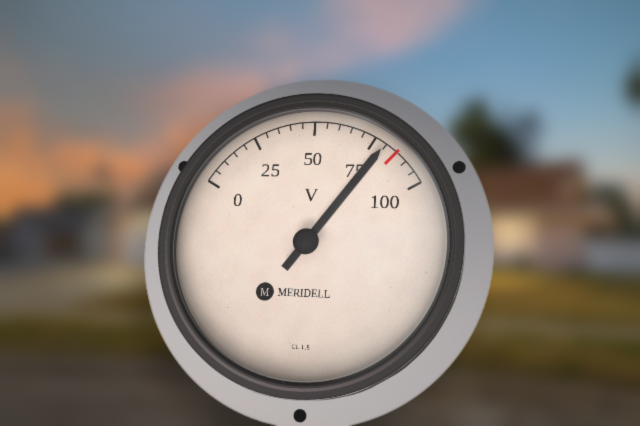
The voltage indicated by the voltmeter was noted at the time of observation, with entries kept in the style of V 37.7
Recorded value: V 80
